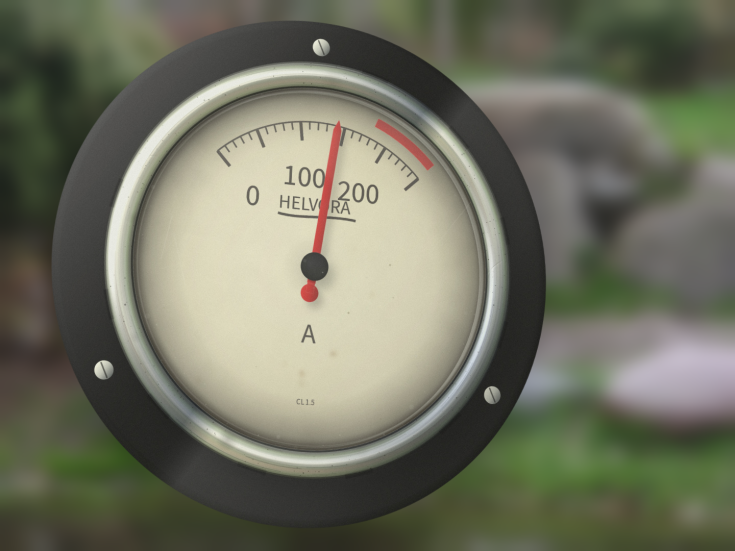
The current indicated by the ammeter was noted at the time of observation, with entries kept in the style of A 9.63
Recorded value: A 140
